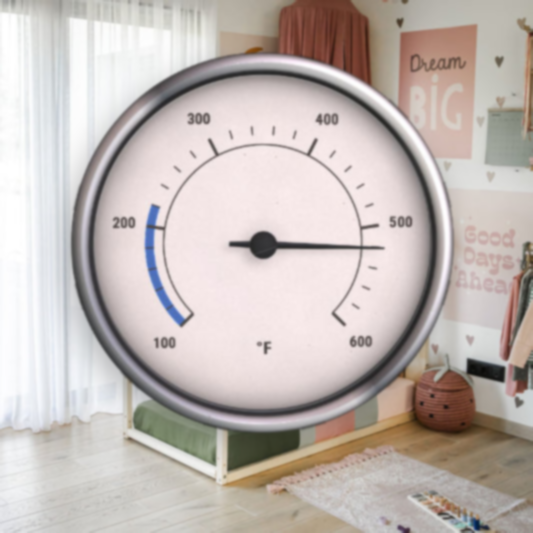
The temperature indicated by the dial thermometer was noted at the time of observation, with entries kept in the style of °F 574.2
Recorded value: °F 520
